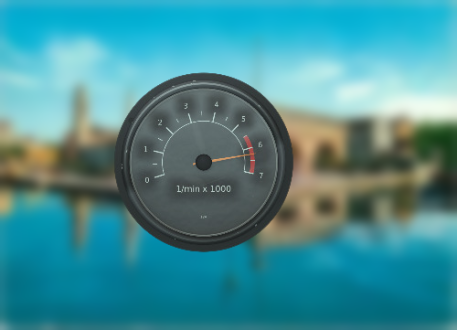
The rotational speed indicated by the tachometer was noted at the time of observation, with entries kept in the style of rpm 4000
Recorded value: rpm 6250
